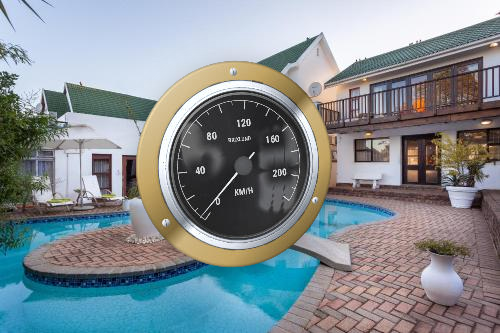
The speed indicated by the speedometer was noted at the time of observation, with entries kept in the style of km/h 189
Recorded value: km/h 5
